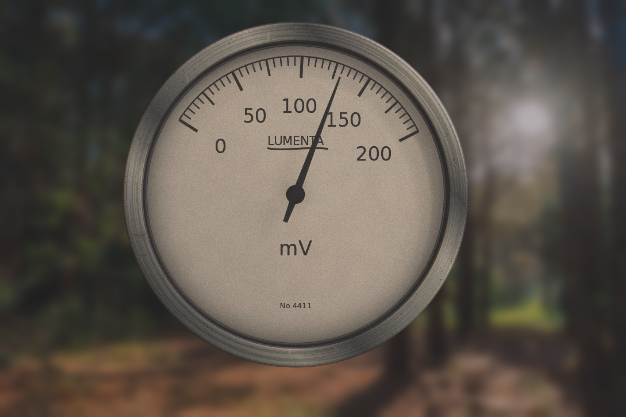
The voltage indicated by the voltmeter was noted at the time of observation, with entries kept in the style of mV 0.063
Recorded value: mV 130
